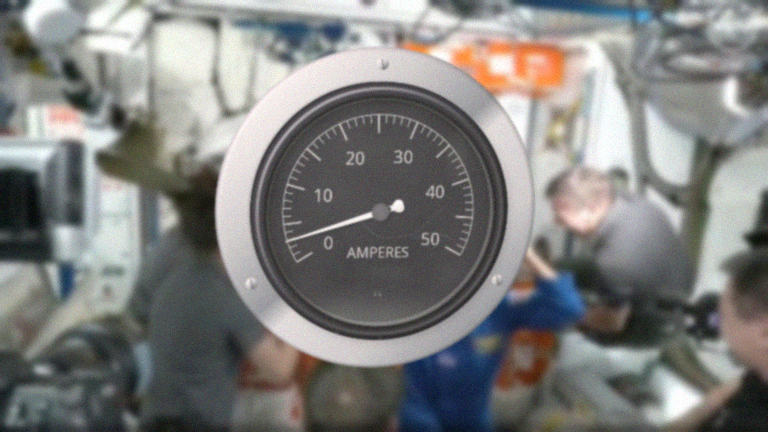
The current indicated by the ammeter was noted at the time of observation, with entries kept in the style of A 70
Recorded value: A 3
